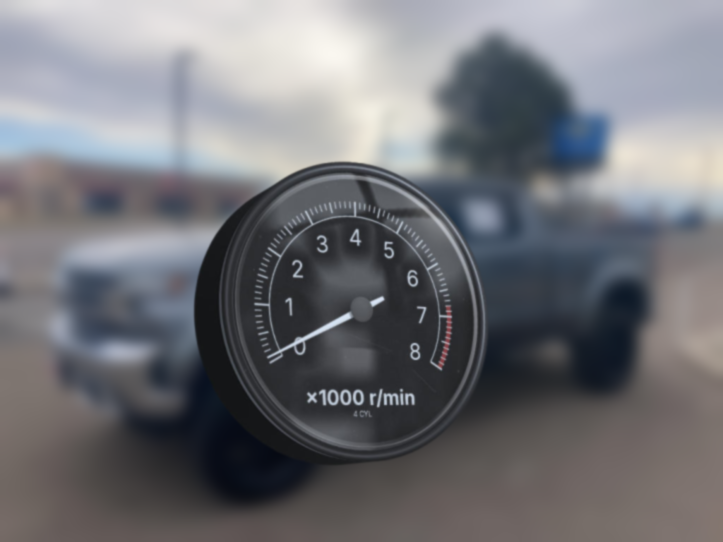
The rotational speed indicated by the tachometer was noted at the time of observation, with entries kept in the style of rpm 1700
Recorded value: rpm 100
